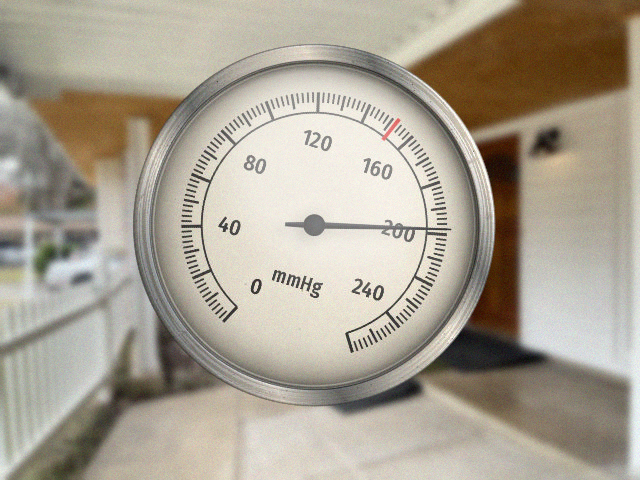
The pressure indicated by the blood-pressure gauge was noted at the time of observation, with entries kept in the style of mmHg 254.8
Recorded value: mmHg 198
